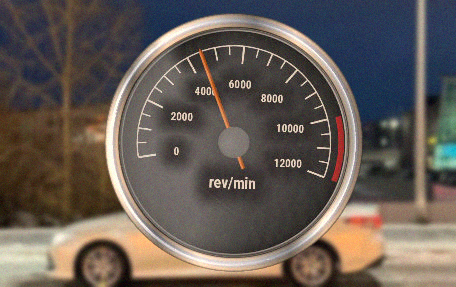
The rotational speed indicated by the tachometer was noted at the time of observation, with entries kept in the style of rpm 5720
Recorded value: rpm 4500
